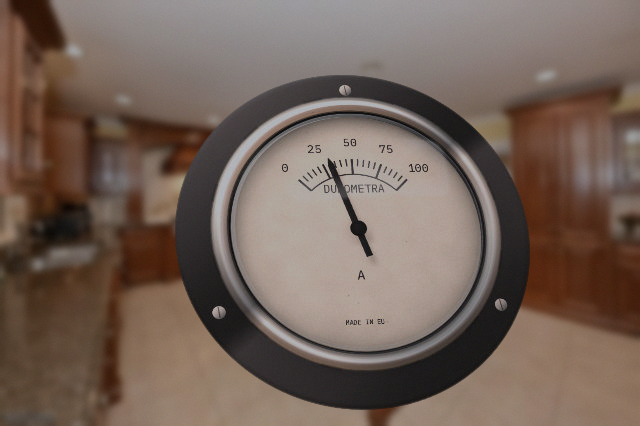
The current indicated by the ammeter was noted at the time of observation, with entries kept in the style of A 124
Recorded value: A 30
